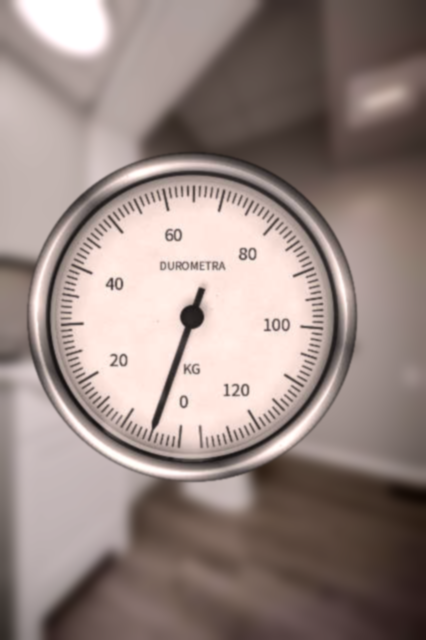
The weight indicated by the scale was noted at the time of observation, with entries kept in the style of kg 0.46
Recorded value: kg 5
